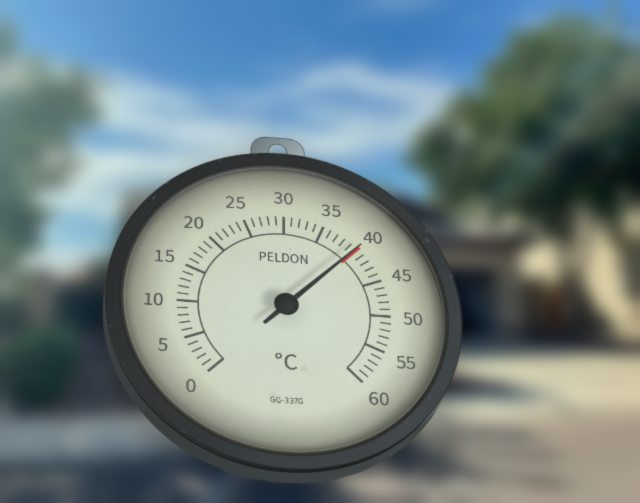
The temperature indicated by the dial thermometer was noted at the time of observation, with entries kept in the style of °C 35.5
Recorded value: °C 40
